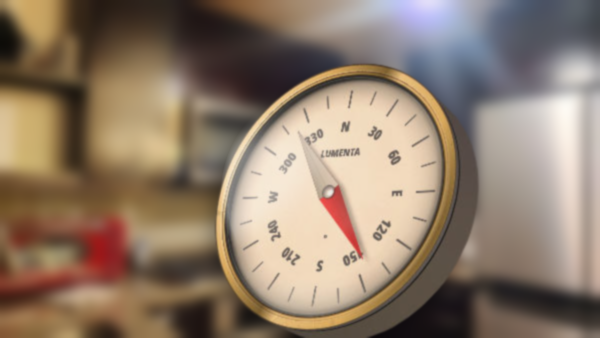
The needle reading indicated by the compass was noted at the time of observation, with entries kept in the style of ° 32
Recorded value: ° 142.5
